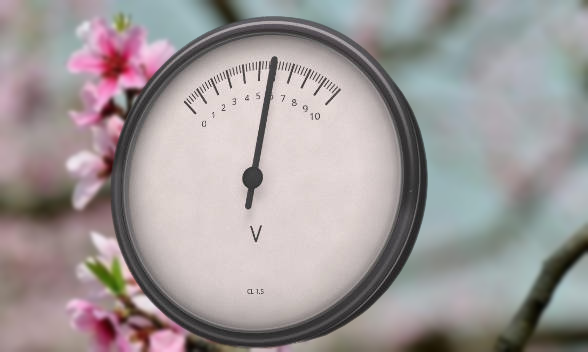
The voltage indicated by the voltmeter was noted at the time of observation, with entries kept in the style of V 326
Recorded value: V 6
